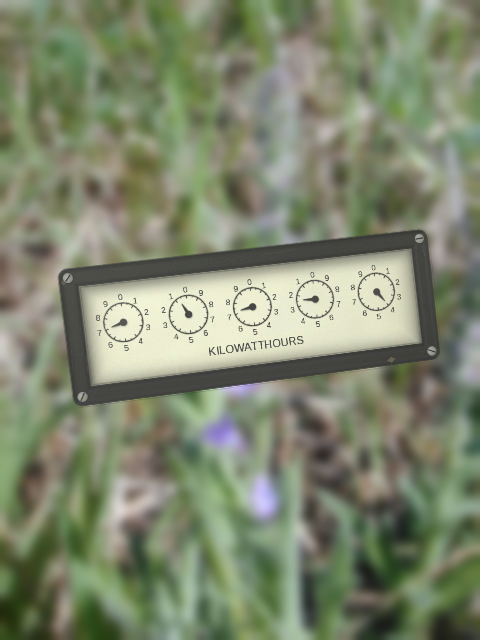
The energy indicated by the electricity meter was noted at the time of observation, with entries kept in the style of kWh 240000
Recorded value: kWh 70724
